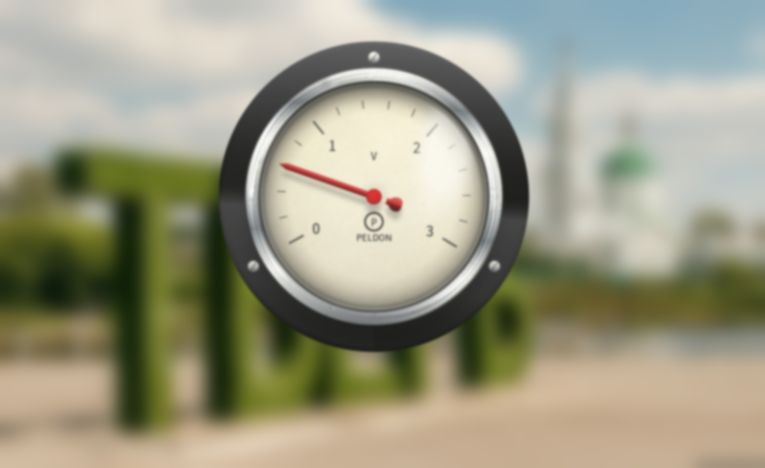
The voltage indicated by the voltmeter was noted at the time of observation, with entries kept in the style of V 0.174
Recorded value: V 0.6
